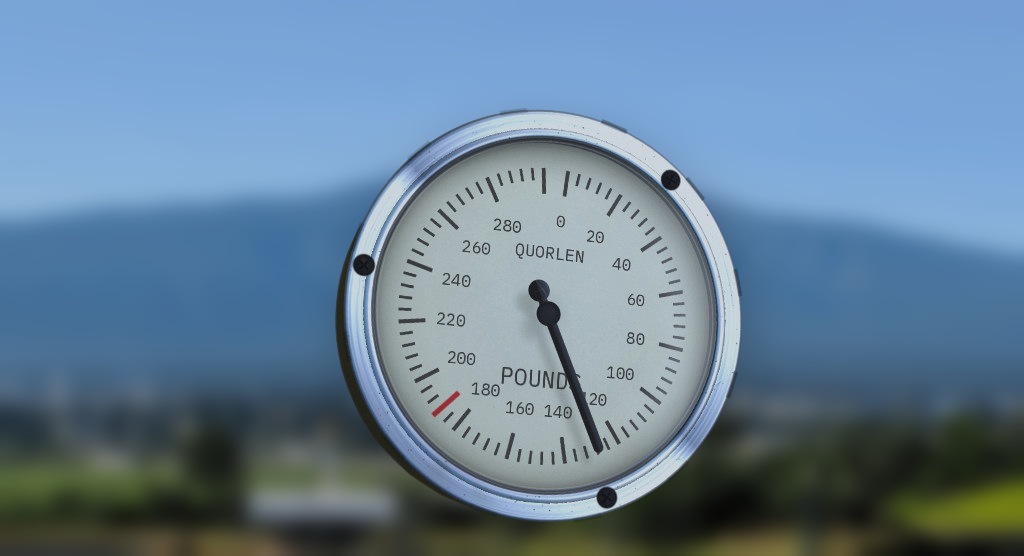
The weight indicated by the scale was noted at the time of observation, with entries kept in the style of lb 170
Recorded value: lb 128
